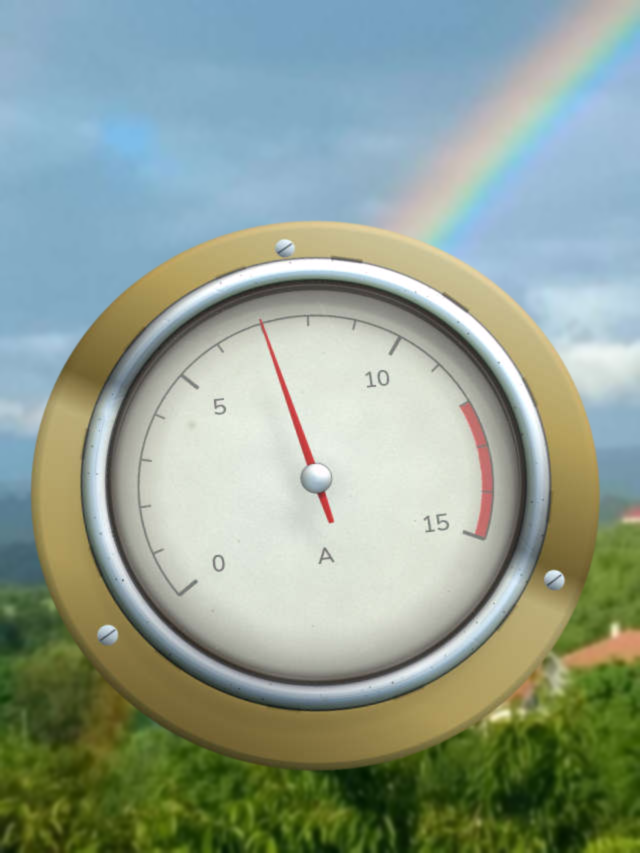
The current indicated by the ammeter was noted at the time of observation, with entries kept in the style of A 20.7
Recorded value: A 7
